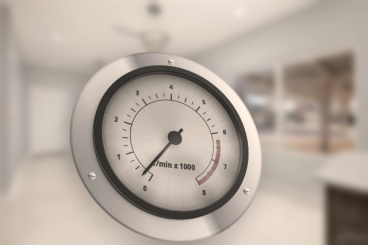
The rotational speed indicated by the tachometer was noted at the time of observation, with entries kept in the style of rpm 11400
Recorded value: rpm 250
